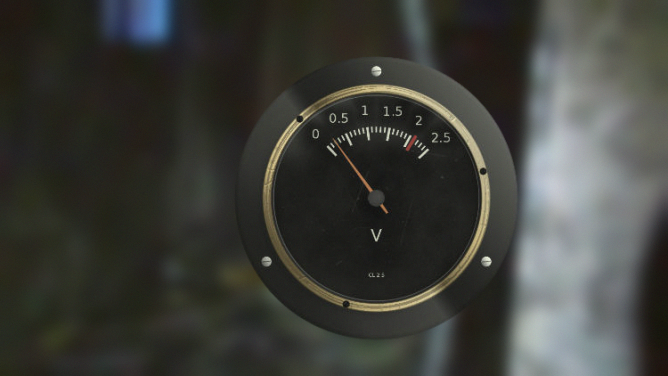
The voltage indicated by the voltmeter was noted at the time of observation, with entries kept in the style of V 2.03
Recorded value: V 0.2
